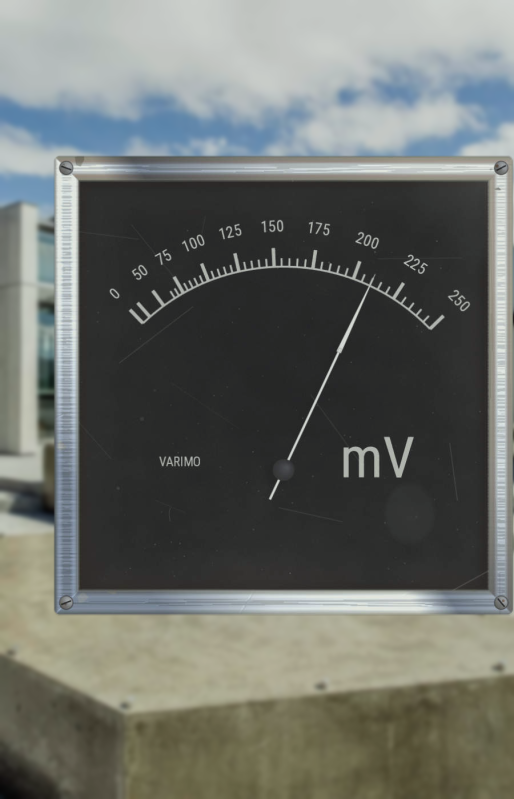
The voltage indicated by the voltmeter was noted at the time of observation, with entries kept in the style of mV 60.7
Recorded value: mV 210
